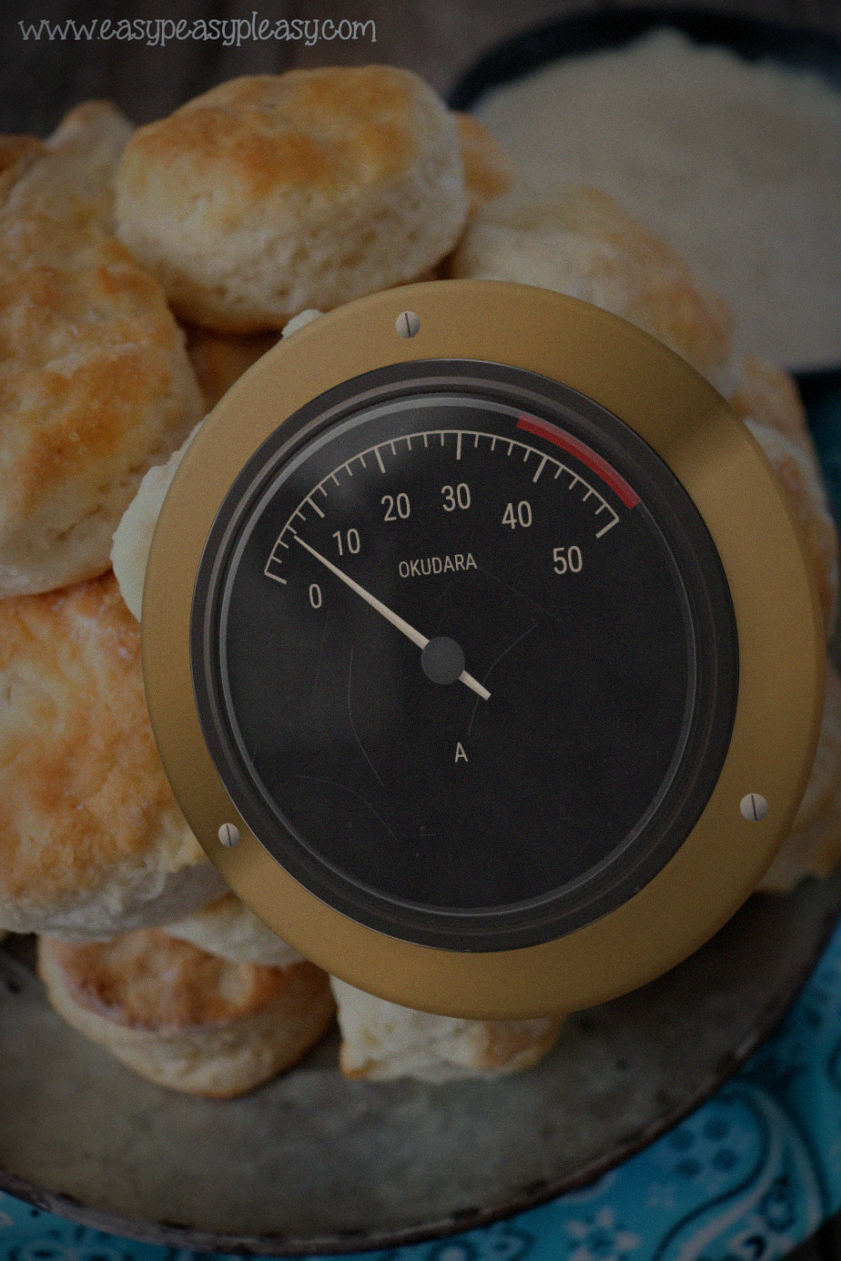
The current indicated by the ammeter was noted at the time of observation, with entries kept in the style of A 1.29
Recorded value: A 6
